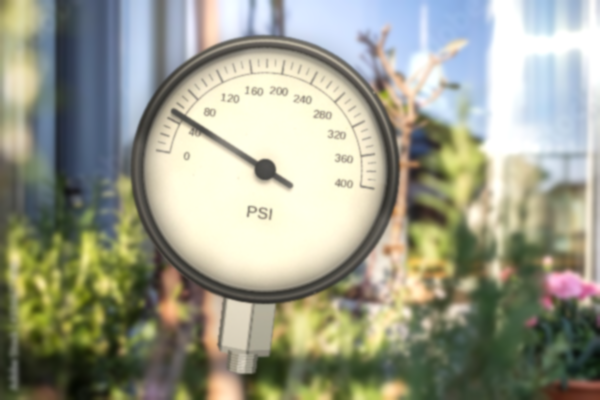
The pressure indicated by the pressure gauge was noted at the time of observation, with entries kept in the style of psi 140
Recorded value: psi 50
